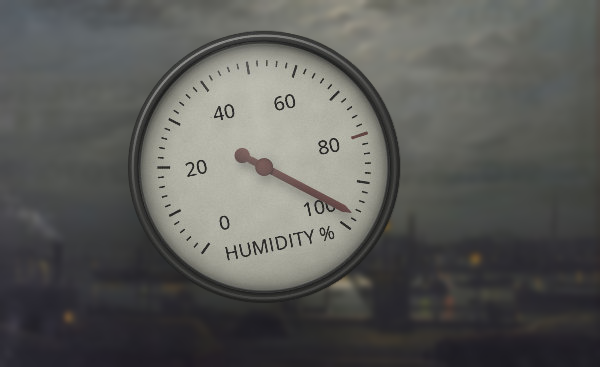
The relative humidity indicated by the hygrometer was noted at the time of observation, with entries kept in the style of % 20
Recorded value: % 97
